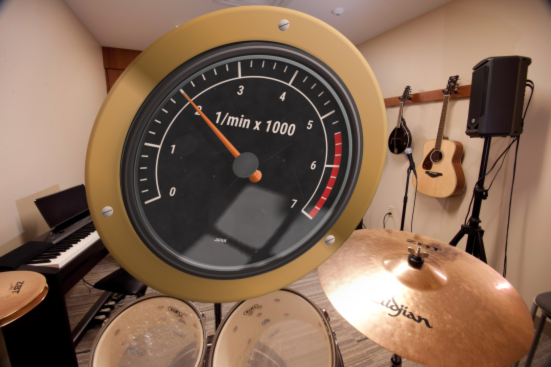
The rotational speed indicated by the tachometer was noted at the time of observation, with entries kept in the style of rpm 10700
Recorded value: rpm 2000
